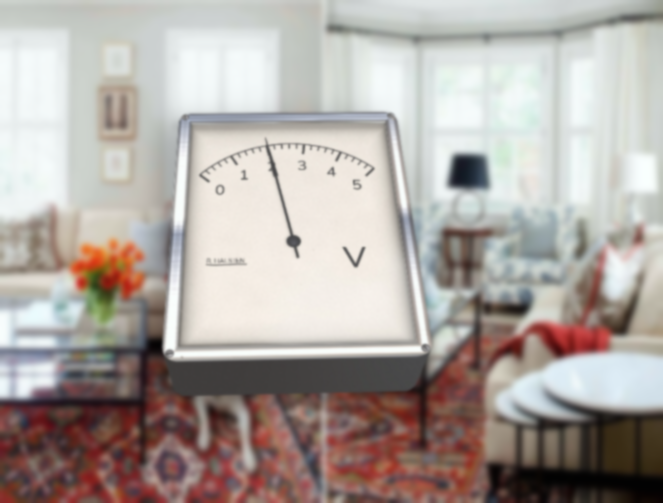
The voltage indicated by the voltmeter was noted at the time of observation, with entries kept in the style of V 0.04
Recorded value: V 2
